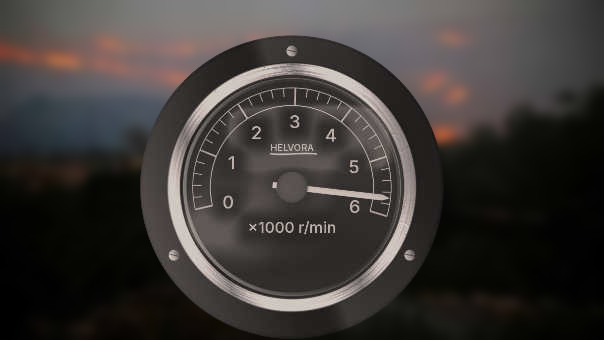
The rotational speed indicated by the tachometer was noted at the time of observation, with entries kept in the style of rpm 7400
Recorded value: rpm 5700
